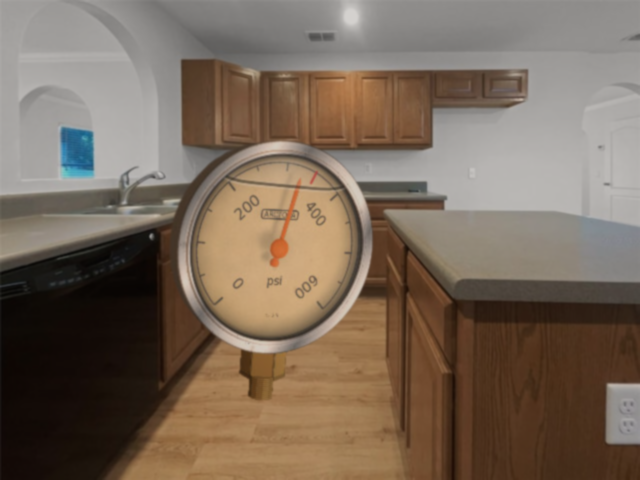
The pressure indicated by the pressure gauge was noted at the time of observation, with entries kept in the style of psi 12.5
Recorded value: psi 325
